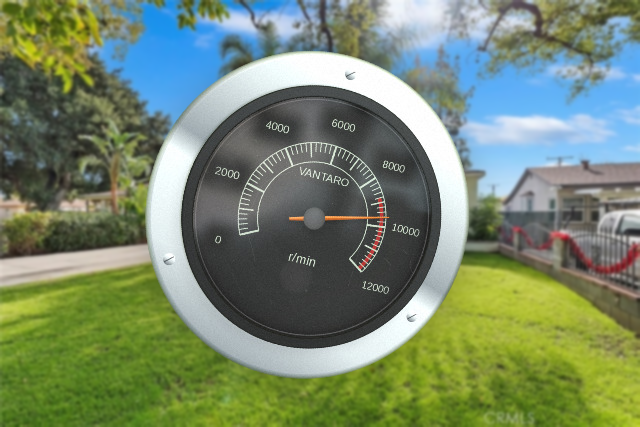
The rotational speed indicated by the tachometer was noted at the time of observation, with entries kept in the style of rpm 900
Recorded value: rpm 9600
